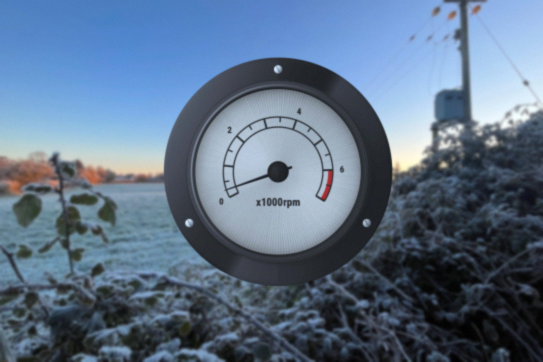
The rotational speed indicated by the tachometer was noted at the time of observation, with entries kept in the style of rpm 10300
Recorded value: rpm 250
